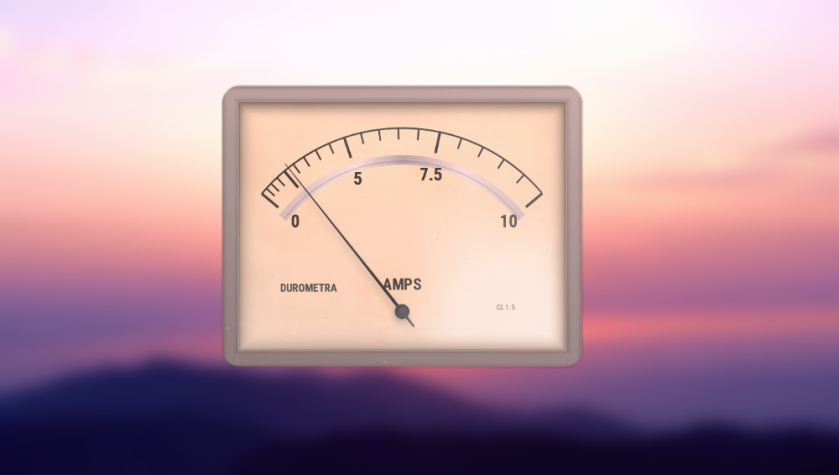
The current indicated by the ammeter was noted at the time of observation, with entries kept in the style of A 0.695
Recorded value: A 2.75
